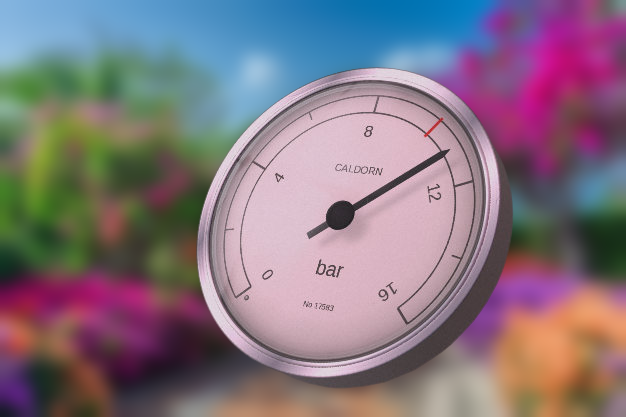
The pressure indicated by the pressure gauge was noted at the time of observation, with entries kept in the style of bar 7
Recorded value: bar 11
